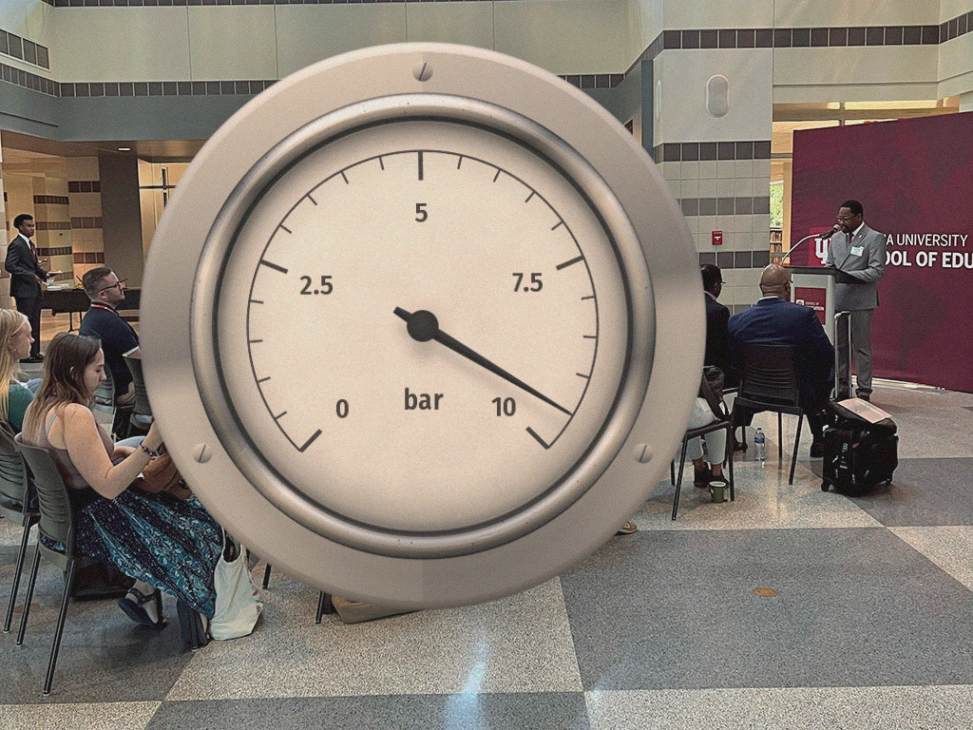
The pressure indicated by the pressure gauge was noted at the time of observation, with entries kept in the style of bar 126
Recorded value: bar 9.5
